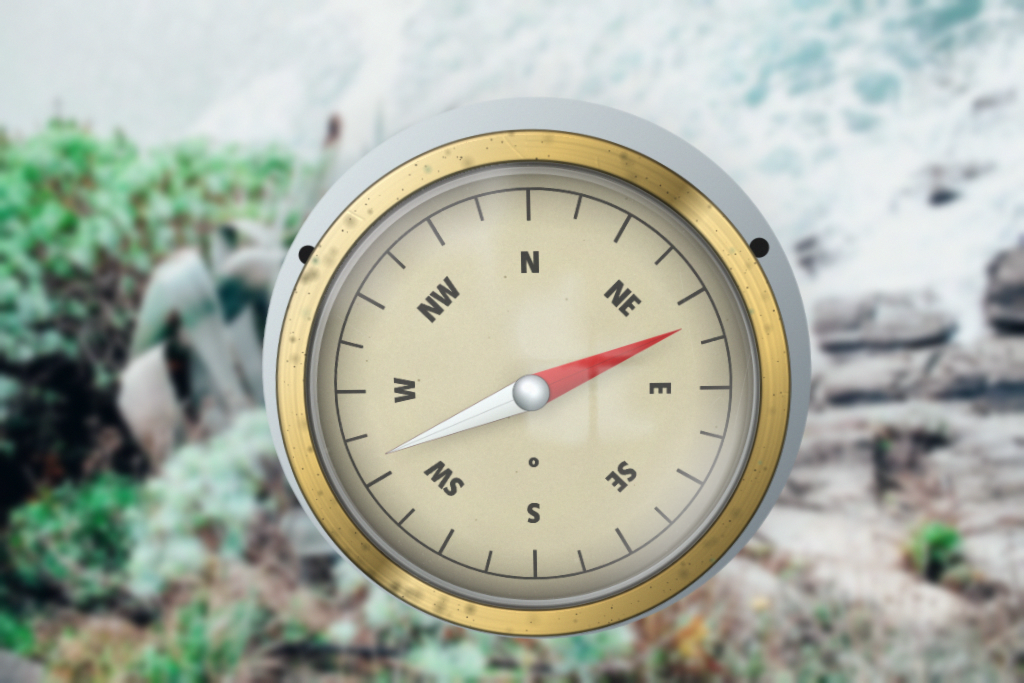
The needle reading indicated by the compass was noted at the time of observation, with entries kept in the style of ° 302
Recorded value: ° 67.5
